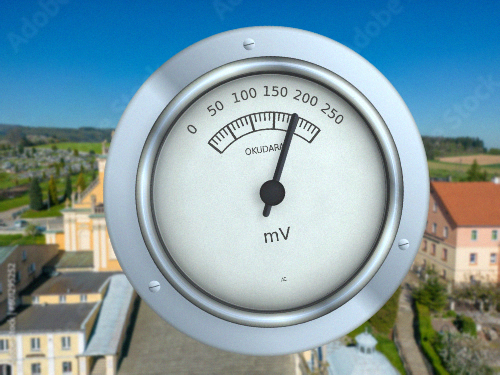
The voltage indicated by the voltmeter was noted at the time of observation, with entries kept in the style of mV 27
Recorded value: mV 190
